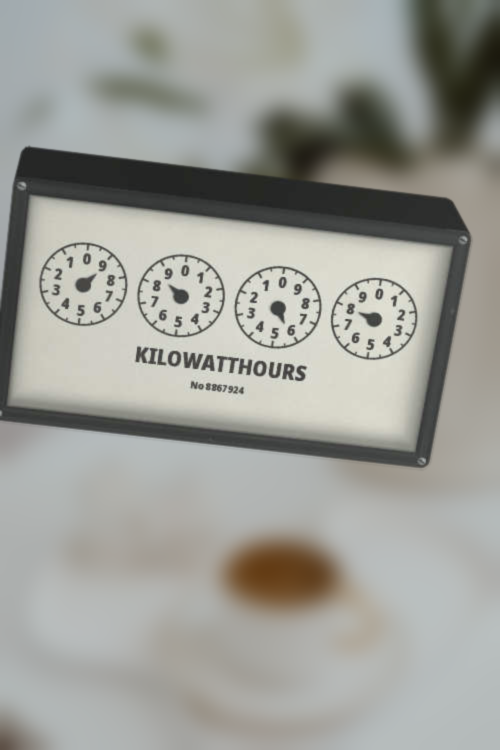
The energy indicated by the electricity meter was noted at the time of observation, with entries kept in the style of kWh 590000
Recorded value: kWh 8858
